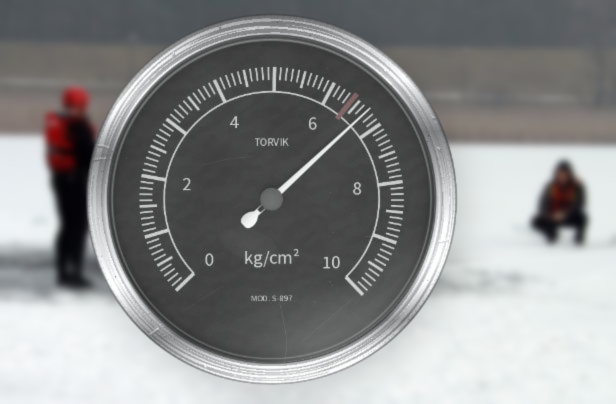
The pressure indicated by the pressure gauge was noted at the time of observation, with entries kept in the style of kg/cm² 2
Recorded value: kg/cm² 6.7
